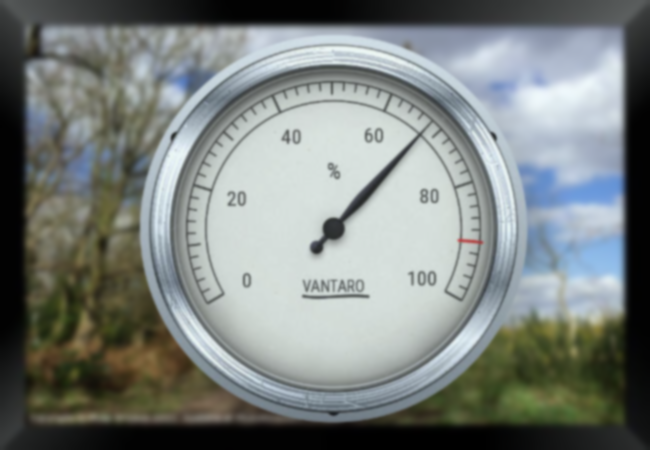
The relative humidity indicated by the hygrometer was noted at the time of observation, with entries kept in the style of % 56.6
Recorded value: % 68
